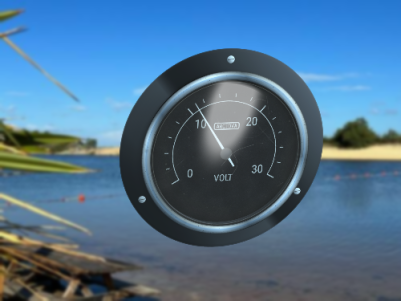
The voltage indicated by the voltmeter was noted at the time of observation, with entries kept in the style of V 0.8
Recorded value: V 11
